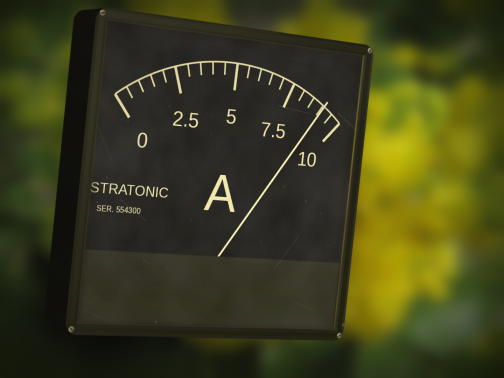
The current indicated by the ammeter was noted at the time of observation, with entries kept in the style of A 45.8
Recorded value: A 9
